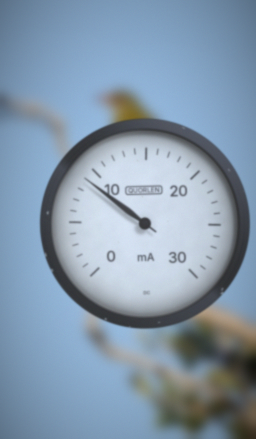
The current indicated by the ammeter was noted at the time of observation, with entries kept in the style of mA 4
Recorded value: mA 9
